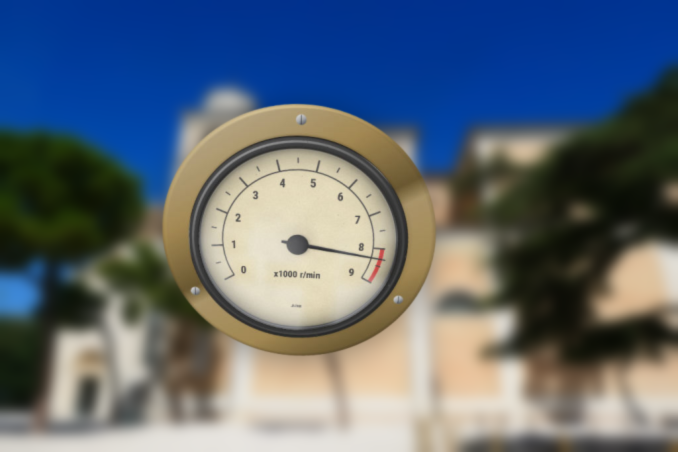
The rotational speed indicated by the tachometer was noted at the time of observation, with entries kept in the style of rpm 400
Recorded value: rpm 8250
